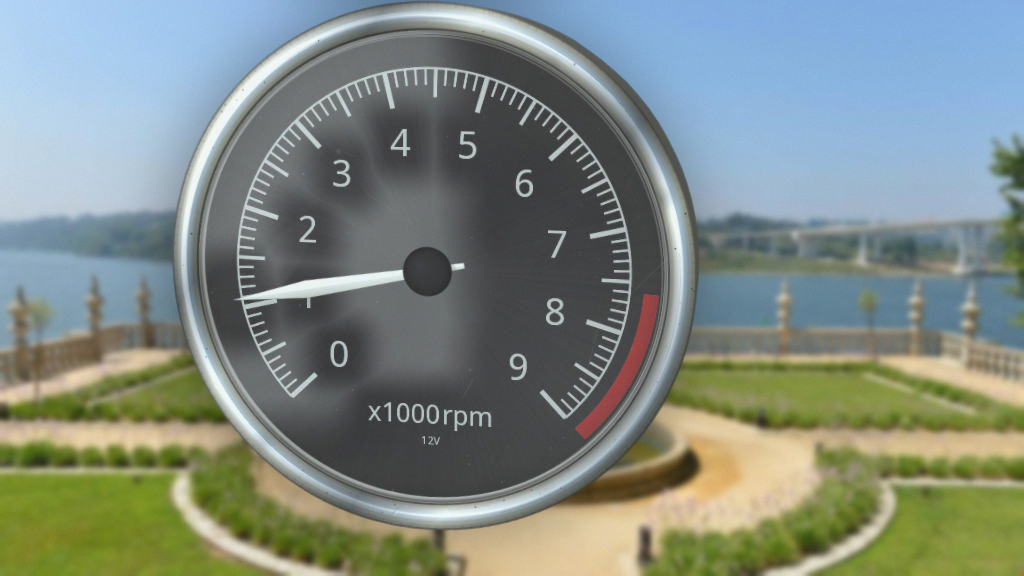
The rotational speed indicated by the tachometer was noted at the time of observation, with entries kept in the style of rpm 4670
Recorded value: rpm 1100
